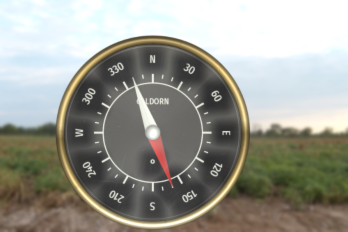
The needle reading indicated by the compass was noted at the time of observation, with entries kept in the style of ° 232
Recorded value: ° 160
